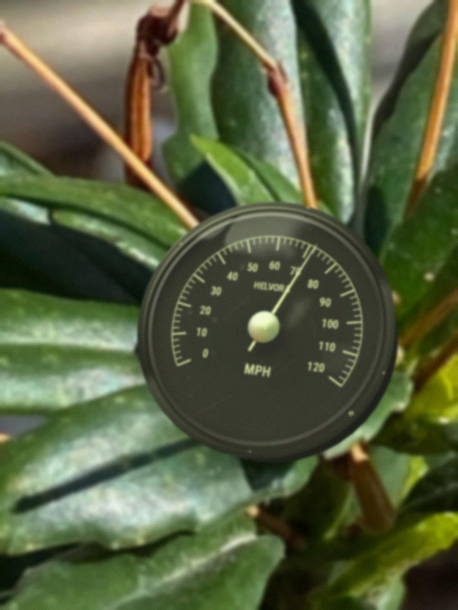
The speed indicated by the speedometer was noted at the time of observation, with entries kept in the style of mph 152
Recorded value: mph 72
